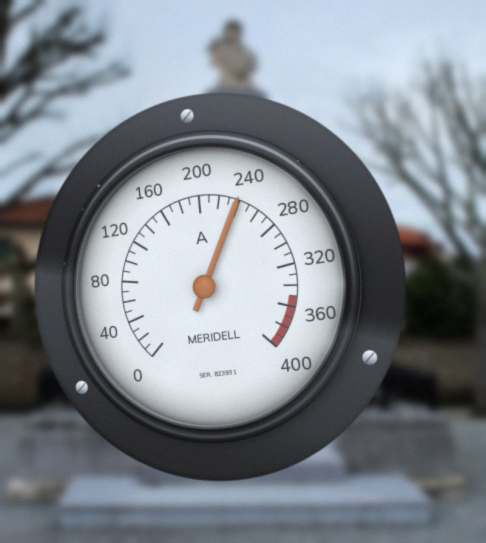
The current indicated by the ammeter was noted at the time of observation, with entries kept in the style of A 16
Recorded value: A 240
